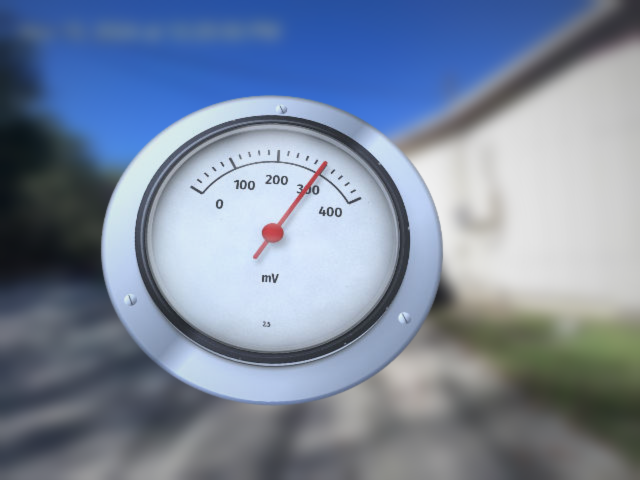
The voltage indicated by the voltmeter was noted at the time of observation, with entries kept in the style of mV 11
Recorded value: mV 300
